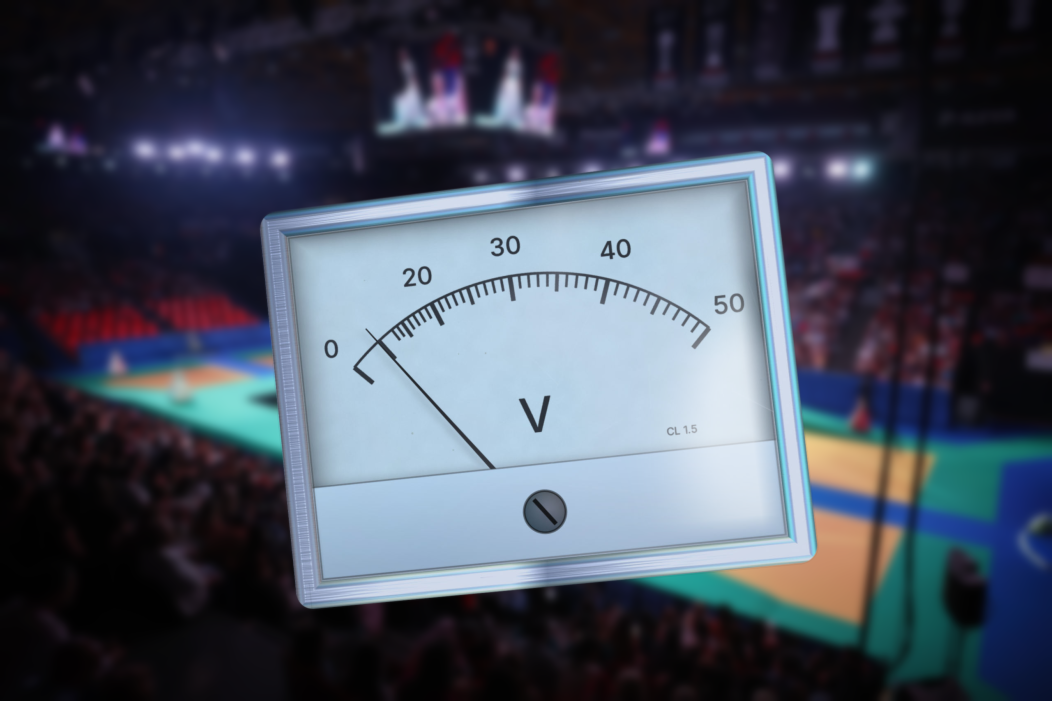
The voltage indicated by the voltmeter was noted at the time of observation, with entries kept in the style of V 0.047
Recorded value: V 10
